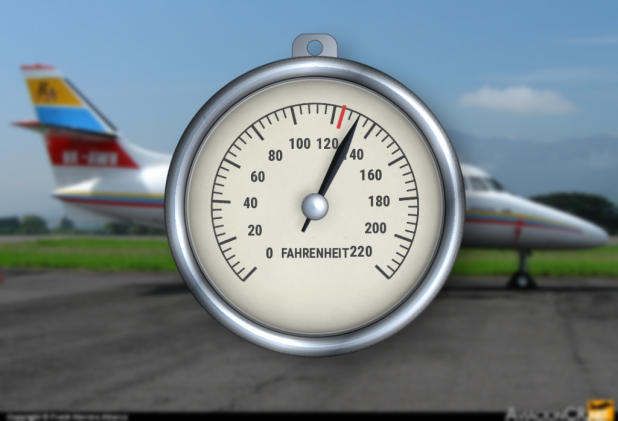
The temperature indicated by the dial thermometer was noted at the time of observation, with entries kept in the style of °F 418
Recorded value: °F 132
